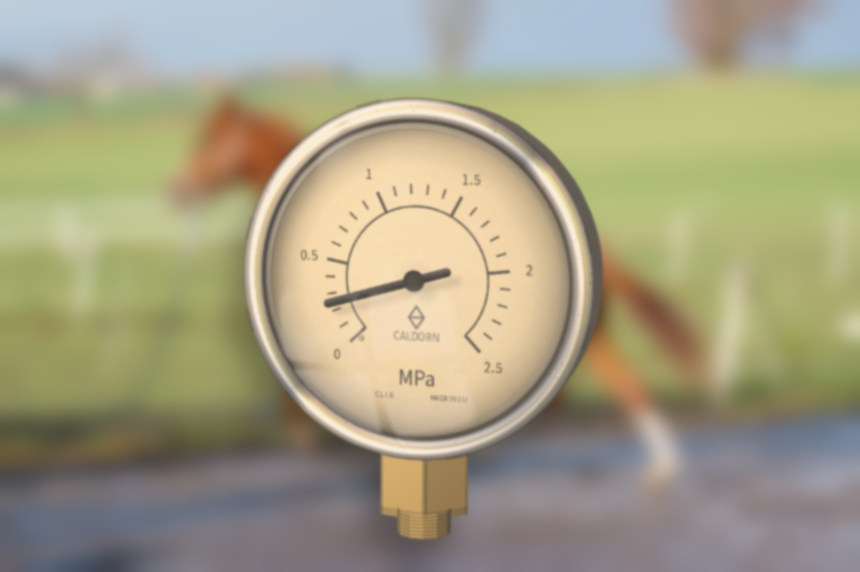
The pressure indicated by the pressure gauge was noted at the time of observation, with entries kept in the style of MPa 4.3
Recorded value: MPa 0.25
